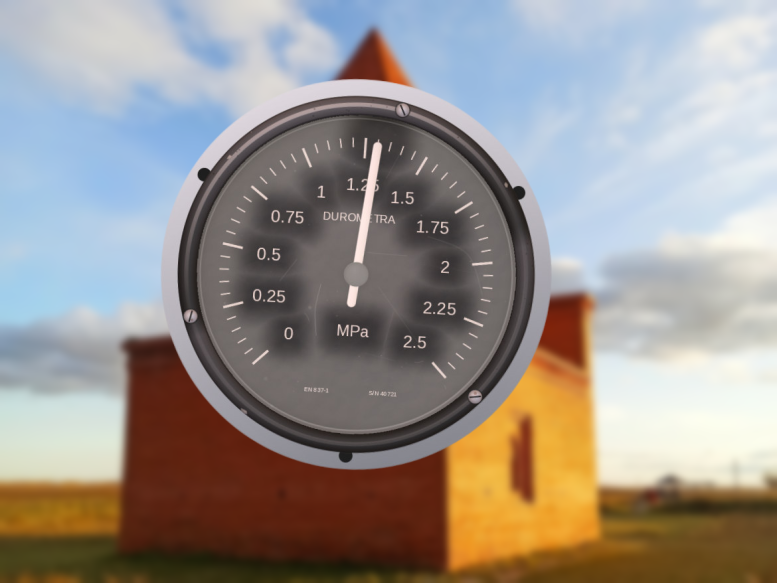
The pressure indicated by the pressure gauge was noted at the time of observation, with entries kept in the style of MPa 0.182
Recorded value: MPa 1.3
